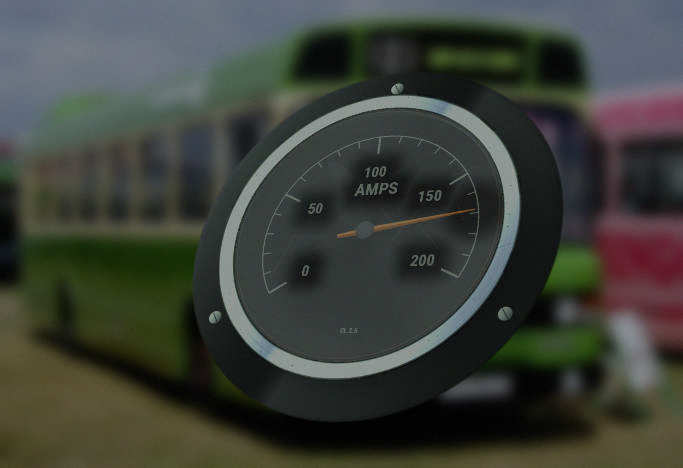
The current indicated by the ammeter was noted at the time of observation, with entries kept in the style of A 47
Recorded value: A 170
